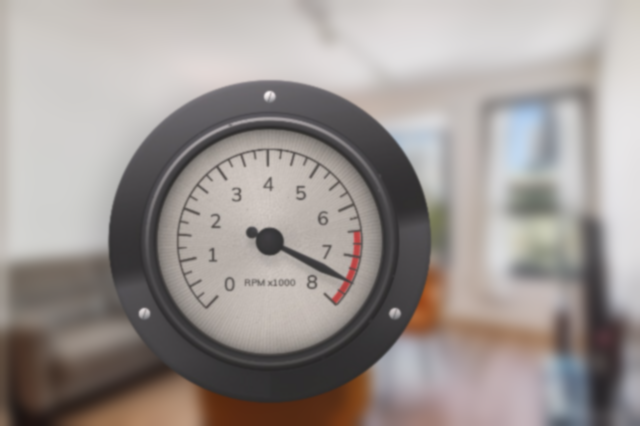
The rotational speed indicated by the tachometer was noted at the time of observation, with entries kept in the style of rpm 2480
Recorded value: rpm 7500
